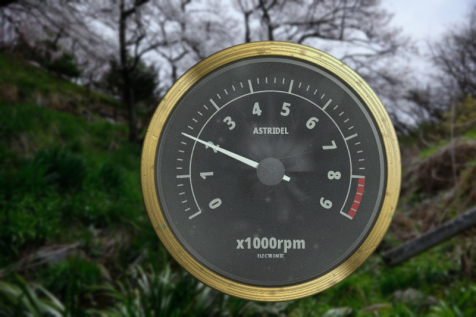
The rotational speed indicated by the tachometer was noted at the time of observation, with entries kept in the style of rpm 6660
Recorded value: rpm 2000
